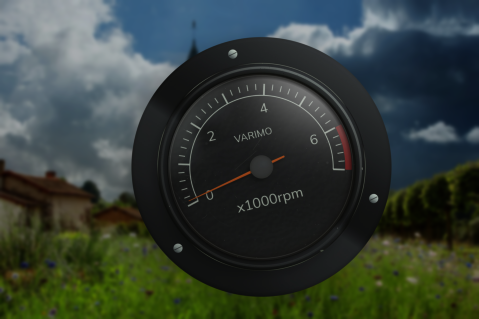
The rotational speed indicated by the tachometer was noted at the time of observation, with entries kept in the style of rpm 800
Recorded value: rpm 100
